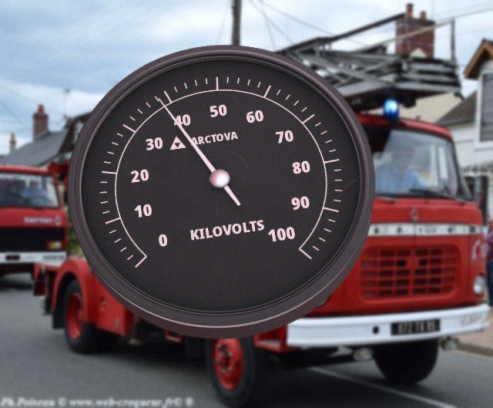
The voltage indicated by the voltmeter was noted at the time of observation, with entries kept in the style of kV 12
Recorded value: kV 38
